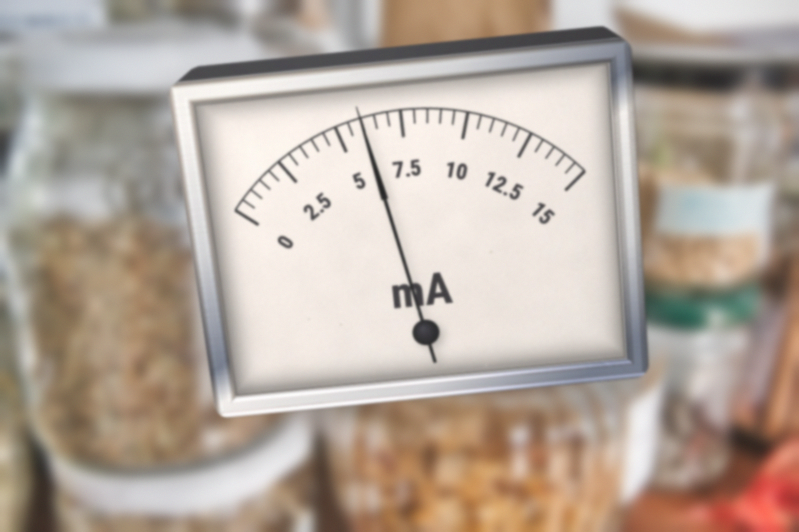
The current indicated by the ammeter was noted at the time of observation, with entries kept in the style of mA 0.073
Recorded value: mA 6
